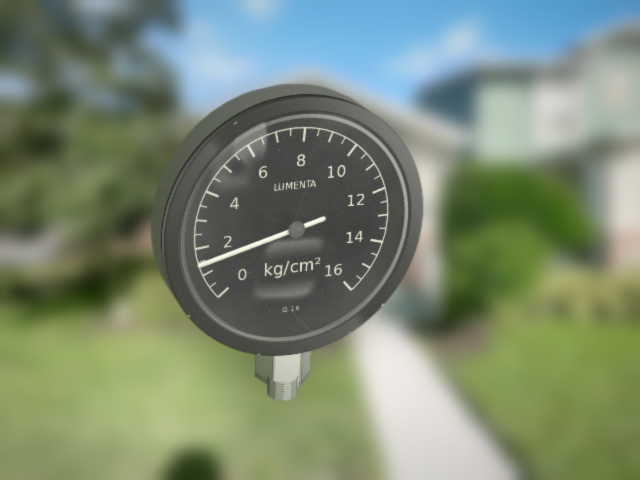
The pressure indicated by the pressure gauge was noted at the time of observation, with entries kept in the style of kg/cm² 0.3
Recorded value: kg/cm² 1.5
